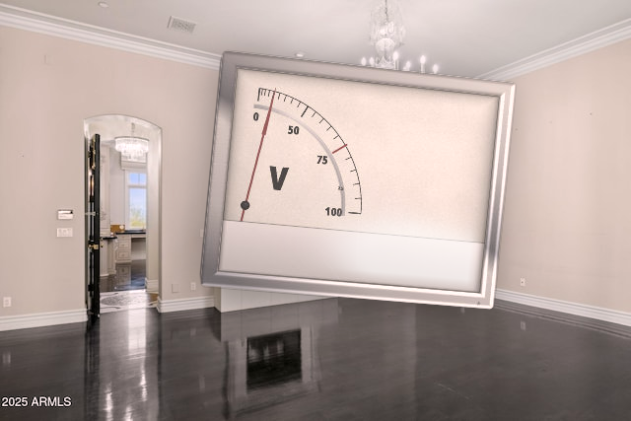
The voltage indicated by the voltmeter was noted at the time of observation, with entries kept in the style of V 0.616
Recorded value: V 25
